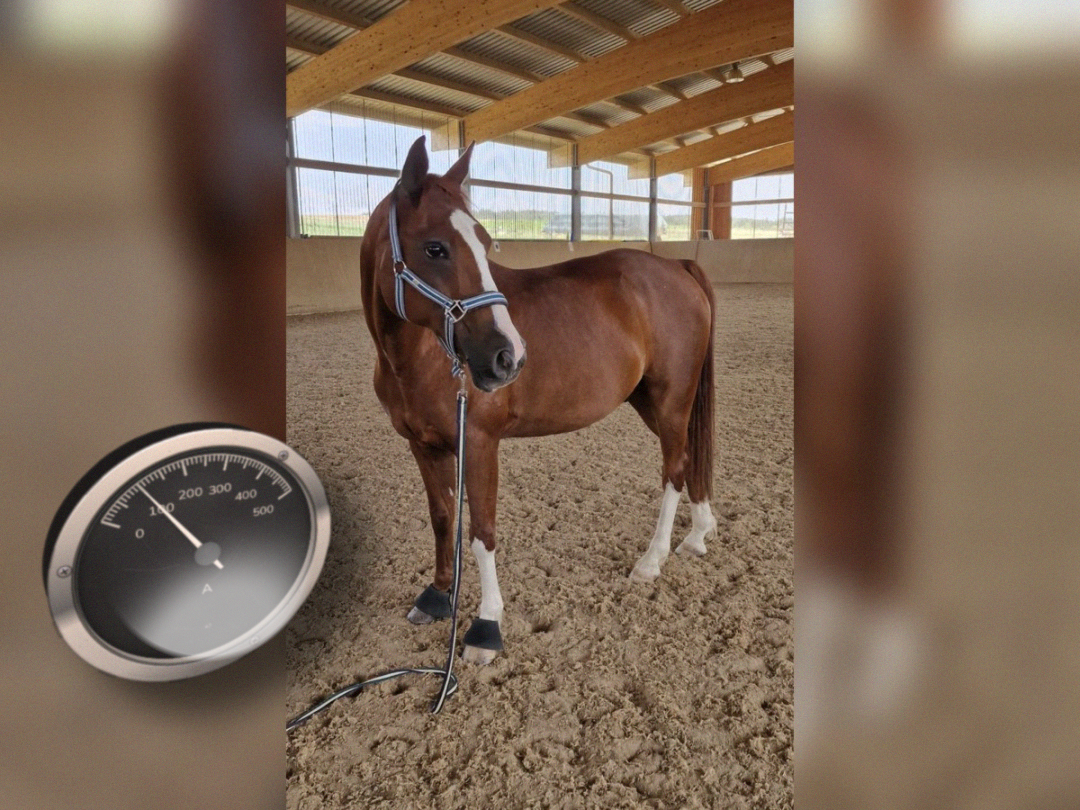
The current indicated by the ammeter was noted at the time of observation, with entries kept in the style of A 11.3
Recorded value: A 100
